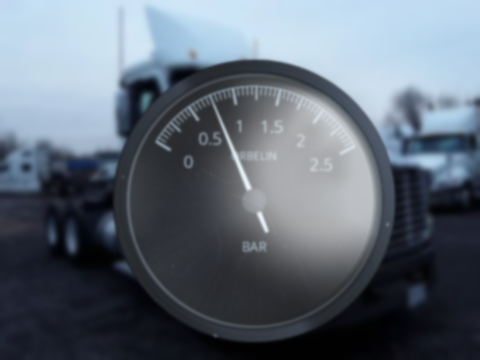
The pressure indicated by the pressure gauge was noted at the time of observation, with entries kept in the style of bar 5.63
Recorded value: bar 0.75
